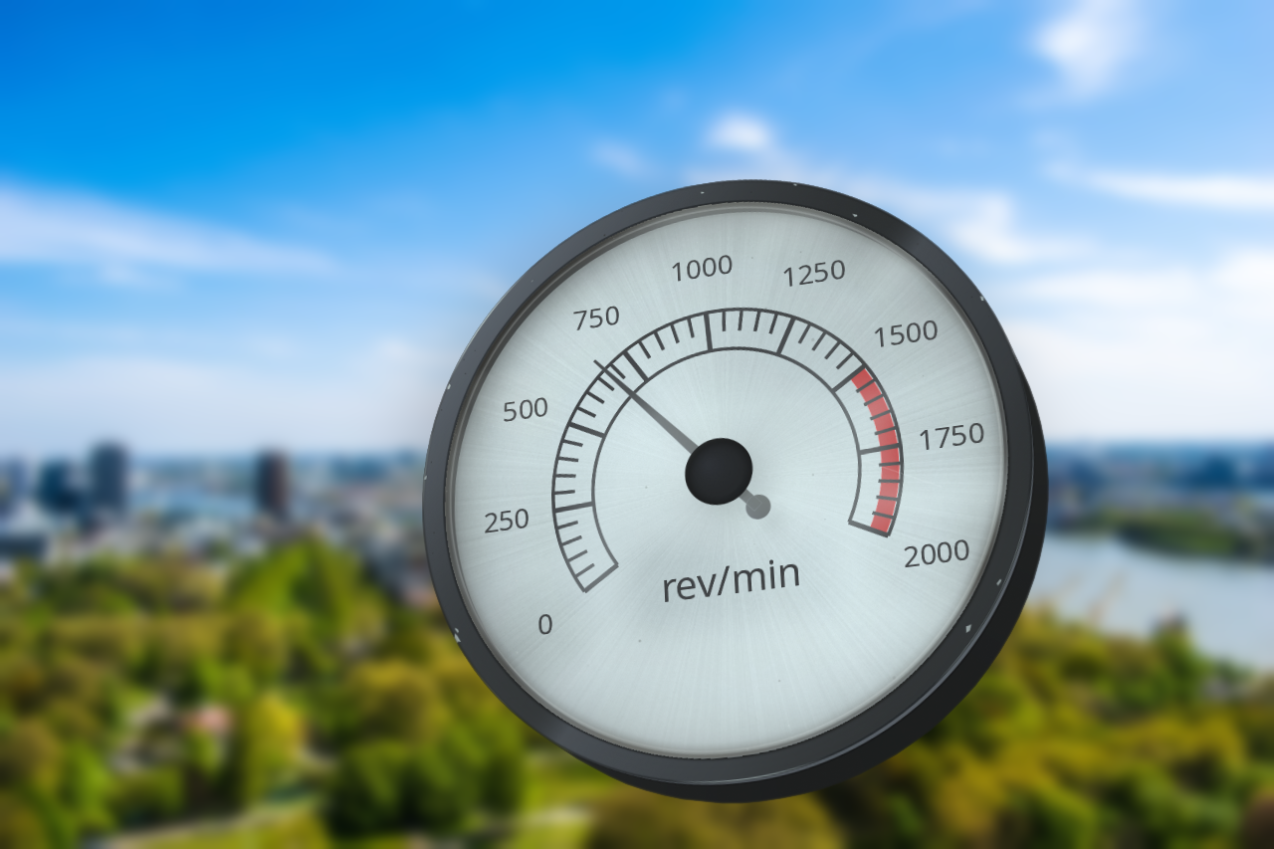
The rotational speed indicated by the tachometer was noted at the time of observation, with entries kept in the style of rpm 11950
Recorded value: rpm 675
